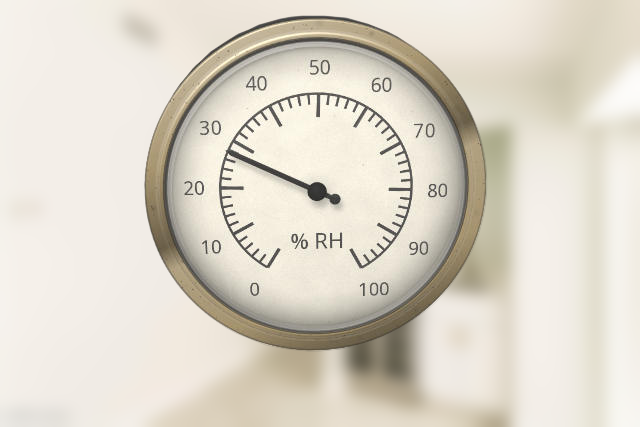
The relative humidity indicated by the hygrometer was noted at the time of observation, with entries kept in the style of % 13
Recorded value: % 28
